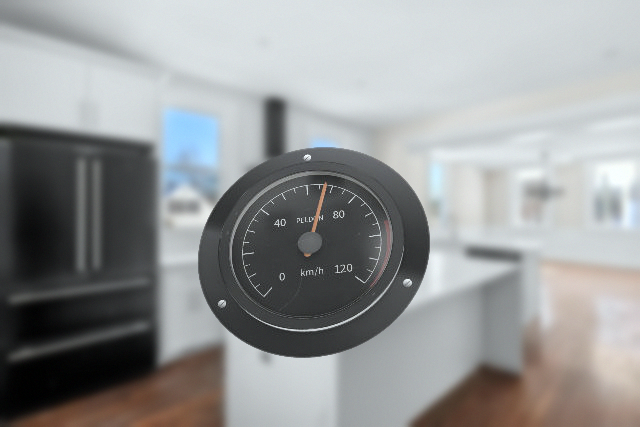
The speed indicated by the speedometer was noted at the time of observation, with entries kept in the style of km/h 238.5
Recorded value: km/h 67.5
